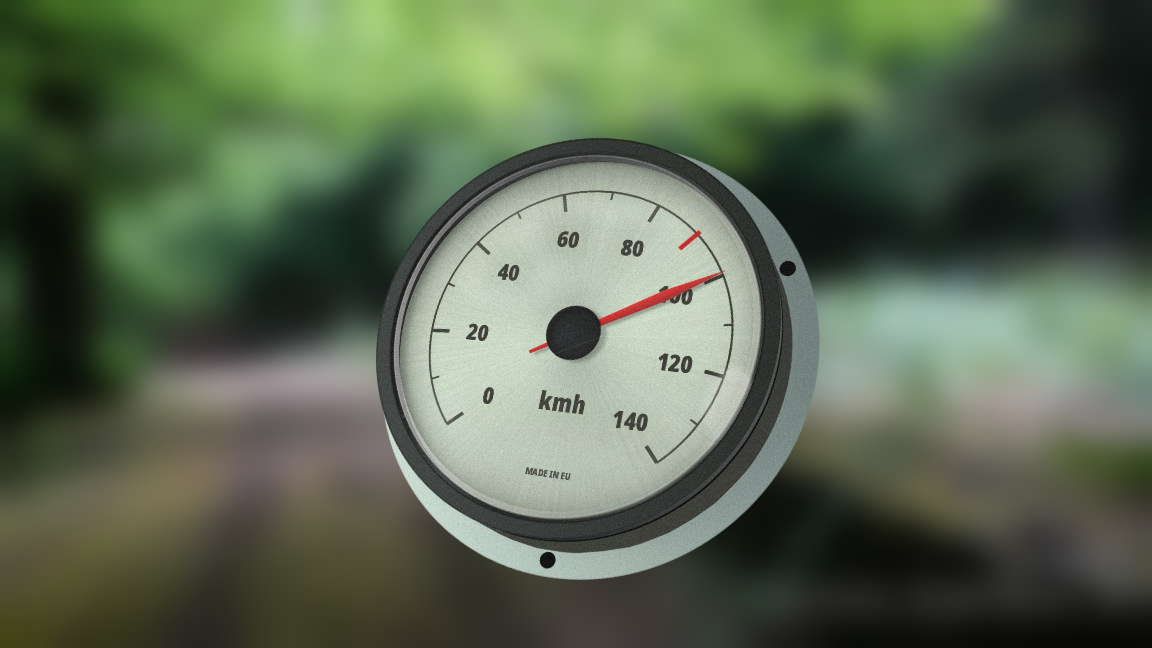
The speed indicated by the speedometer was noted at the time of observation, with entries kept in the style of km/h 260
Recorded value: km/h 100
